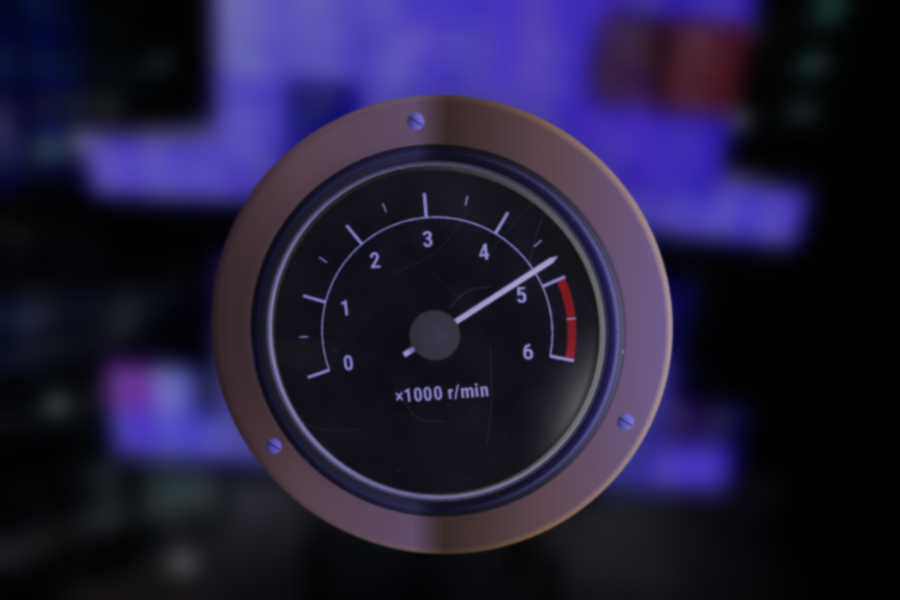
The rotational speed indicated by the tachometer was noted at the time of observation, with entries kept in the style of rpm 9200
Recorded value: rpm 4750
